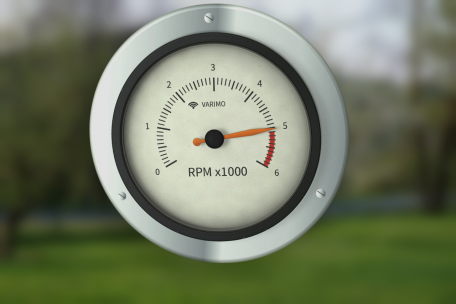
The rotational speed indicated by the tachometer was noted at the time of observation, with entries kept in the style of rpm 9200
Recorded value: rpm 5000
